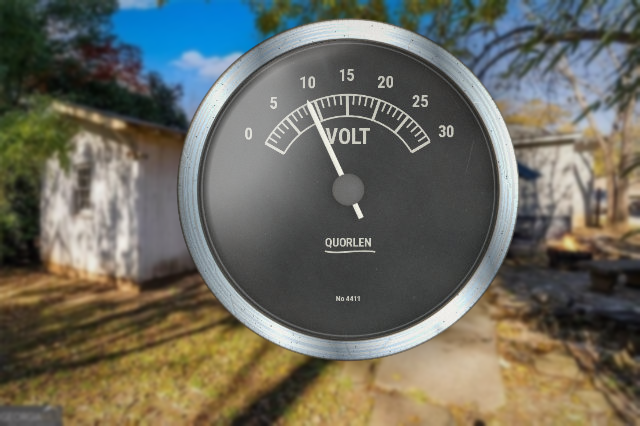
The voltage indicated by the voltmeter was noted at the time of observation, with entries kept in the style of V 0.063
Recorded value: V 9
